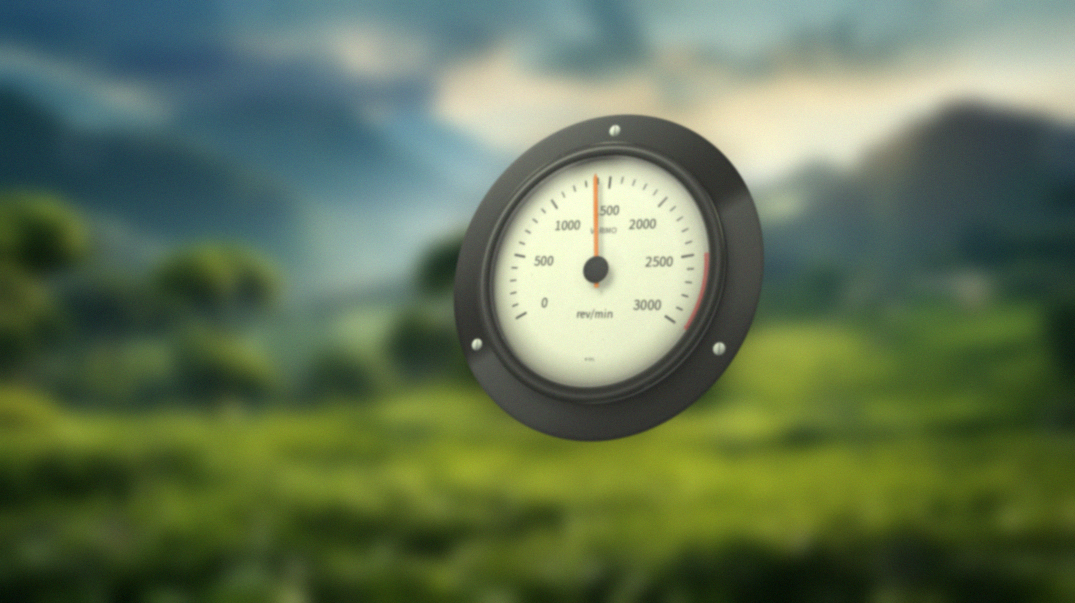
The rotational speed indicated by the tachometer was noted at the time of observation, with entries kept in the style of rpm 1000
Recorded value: rpm 1400
